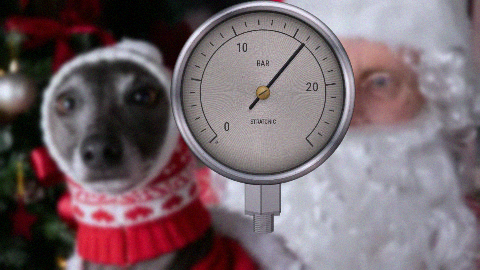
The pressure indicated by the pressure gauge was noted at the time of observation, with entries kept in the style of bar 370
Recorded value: bar 16
